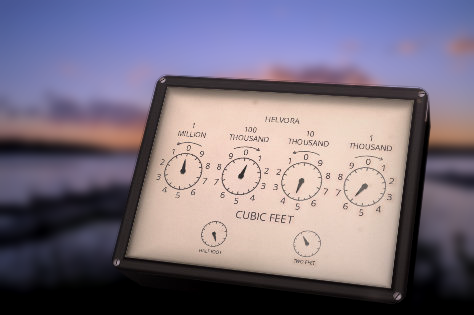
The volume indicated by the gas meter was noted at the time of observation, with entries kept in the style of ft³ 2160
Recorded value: ft³ 4600
